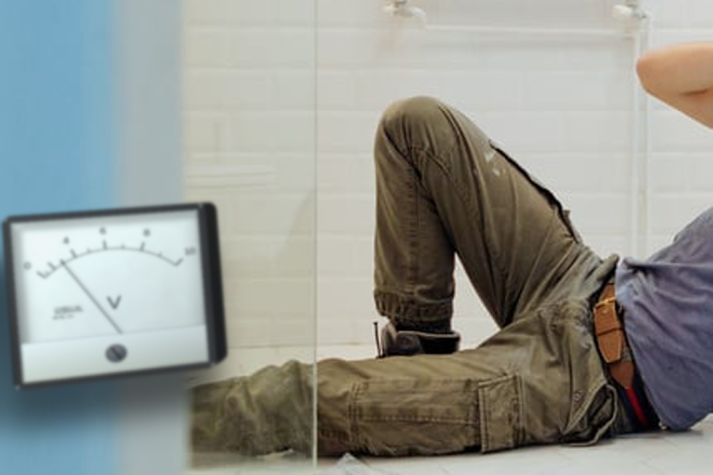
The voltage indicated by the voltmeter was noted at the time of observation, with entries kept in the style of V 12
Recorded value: V 3
